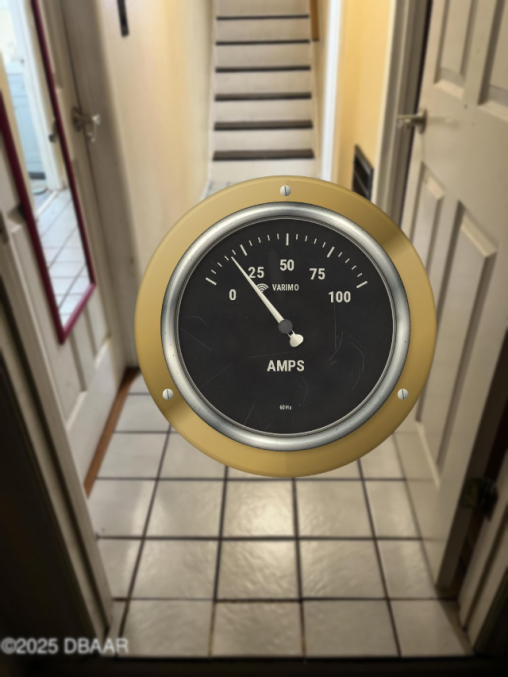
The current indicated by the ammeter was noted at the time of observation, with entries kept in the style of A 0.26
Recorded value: A 17.5
